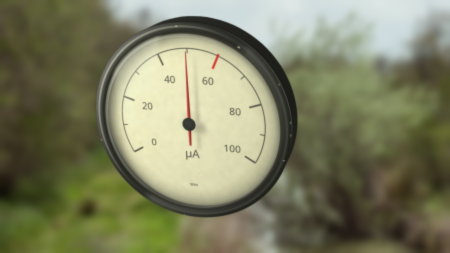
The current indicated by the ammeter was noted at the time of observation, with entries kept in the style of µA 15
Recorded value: µA 50
